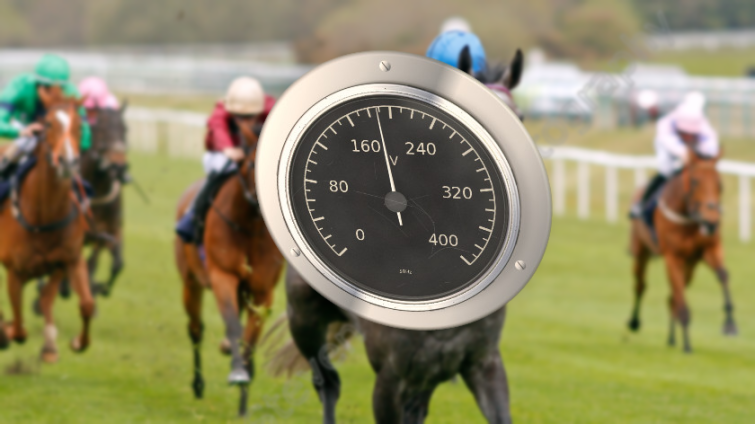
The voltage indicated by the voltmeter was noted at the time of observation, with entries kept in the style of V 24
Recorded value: V 190
